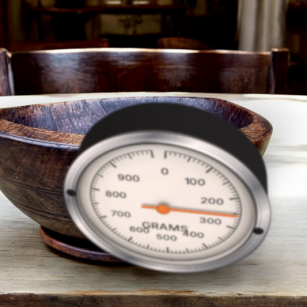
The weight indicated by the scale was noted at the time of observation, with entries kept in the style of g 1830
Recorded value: g 250
